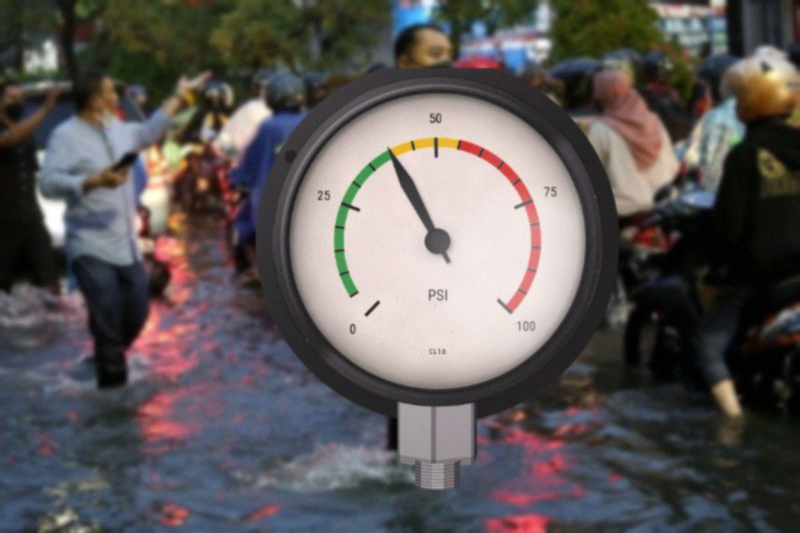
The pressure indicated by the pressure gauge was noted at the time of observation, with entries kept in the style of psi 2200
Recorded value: psi 40
